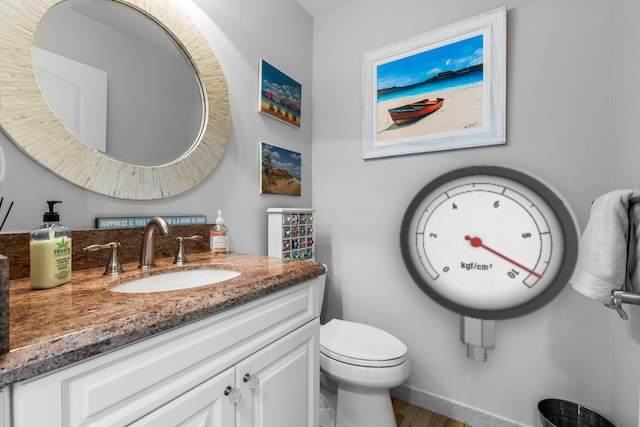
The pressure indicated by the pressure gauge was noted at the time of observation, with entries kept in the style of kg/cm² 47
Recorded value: kg/cm² 9.5
